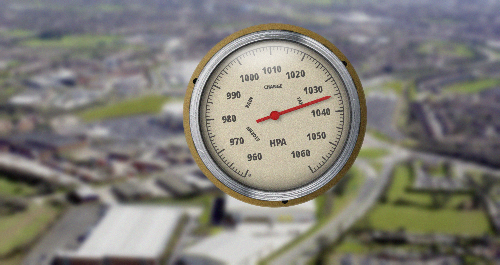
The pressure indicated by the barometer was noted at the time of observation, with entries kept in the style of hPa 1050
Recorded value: hPa 1035
